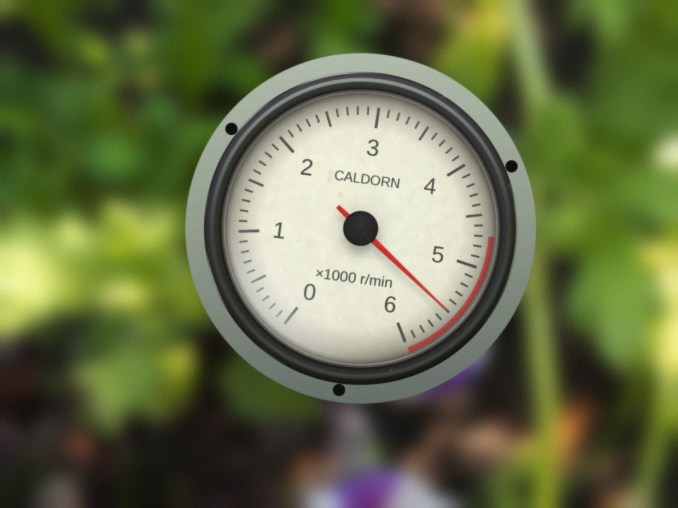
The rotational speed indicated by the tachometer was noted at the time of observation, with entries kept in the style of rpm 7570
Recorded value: rpm 5500
